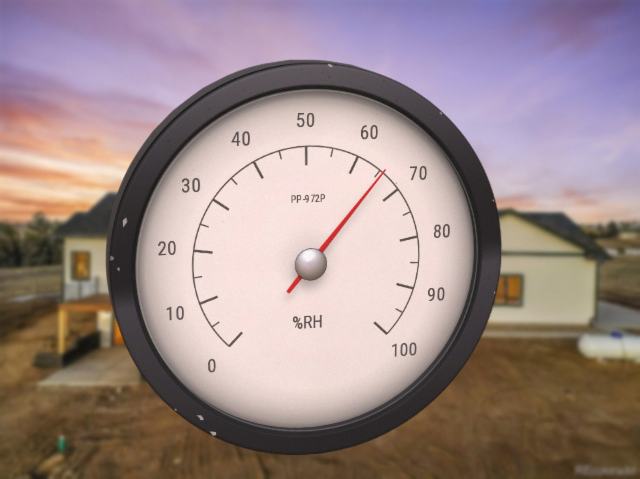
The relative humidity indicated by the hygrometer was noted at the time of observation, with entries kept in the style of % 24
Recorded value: % 65
